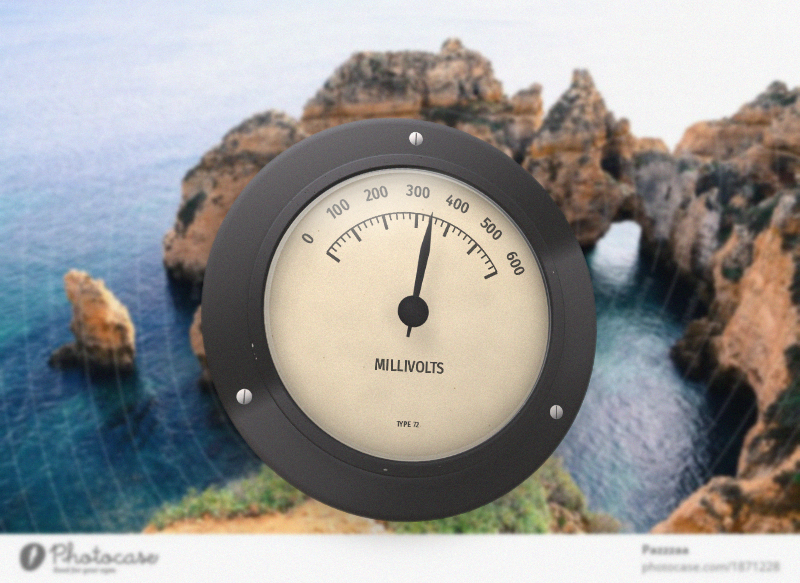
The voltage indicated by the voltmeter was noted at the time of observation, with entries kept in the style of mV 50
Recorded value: mV 340
